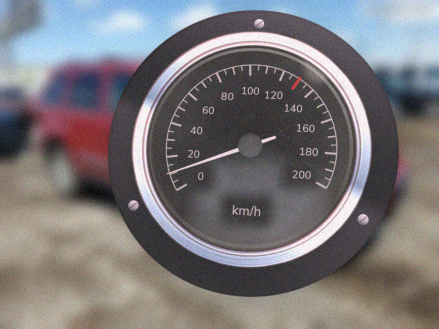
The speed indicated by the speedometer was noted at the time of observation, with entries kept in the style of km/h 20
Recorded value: km/h 10
